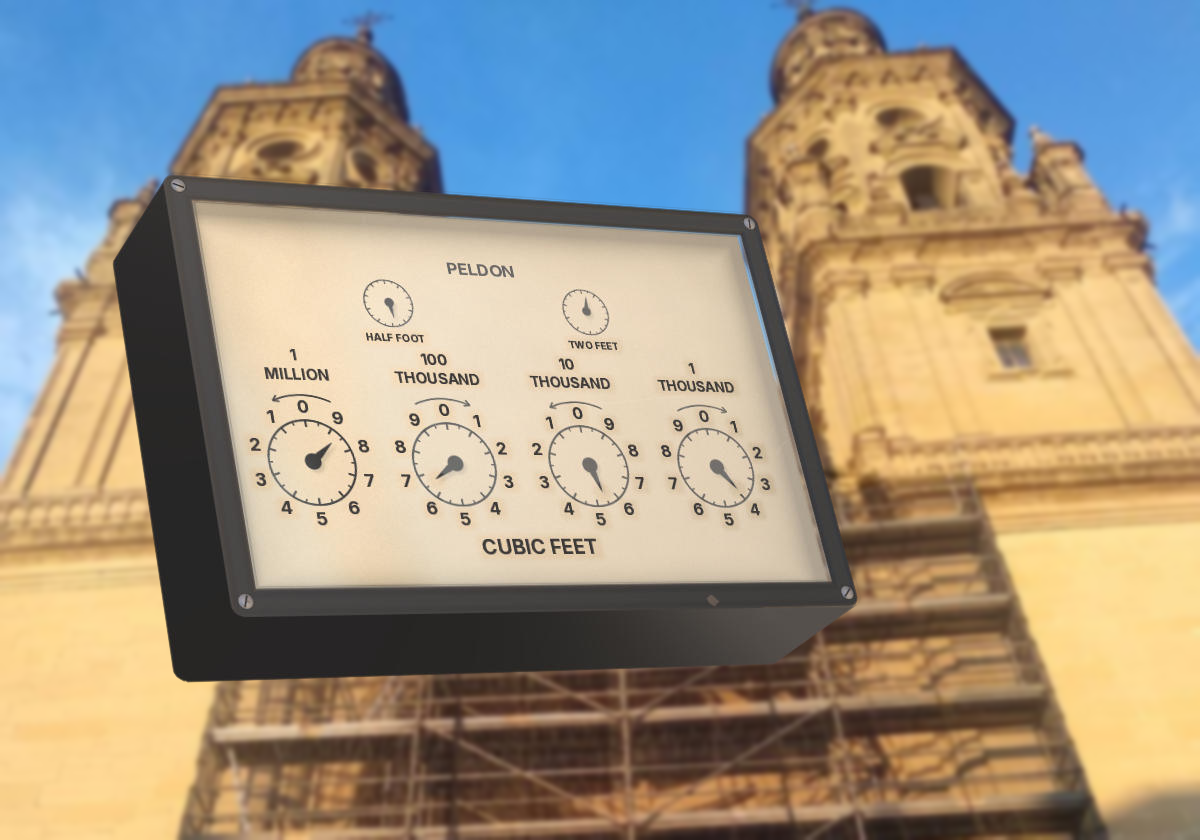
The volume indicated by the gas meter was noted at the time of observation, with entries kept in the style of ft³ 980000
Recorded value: ft³ 865400
